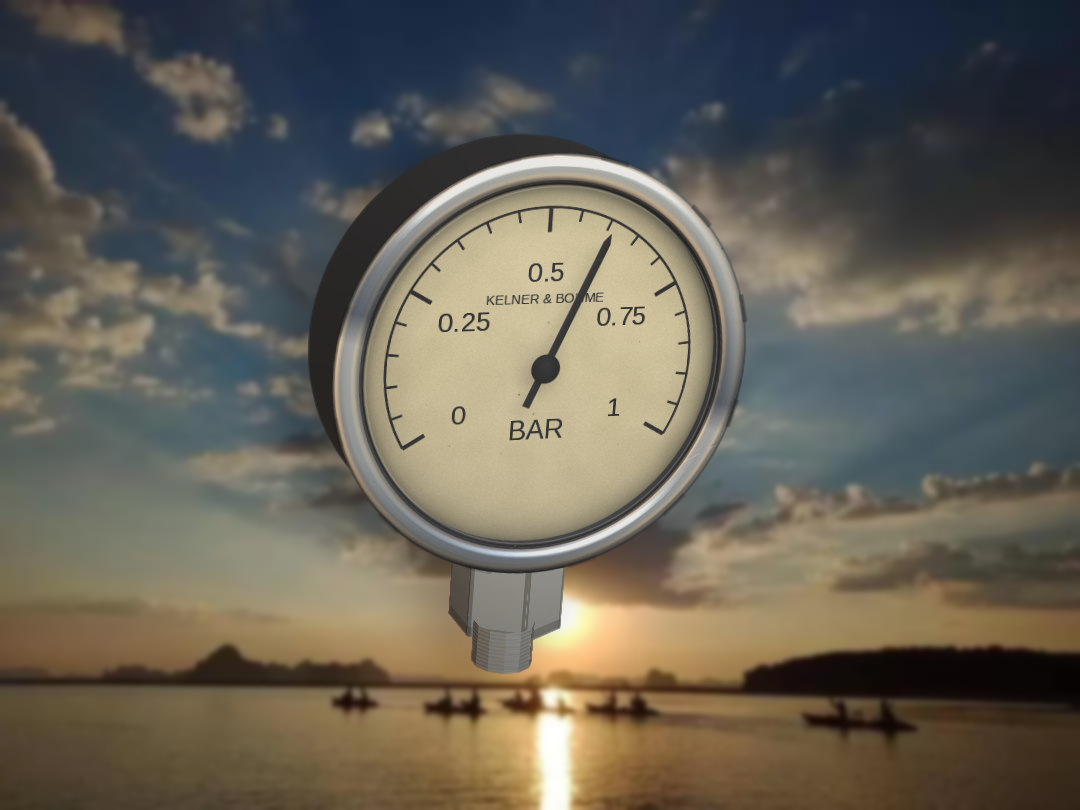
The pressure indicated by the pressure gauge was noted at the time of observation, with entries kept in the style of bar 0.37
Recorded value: bar 0.6
